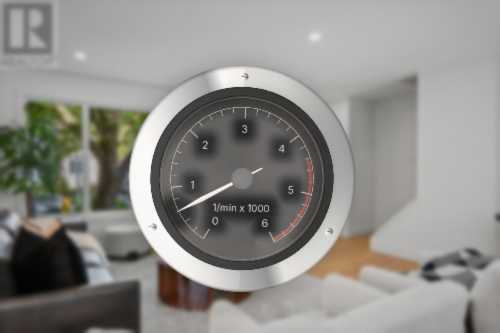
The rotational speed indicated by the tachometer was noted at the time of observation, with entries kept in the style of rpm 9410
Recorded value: rpm 600
